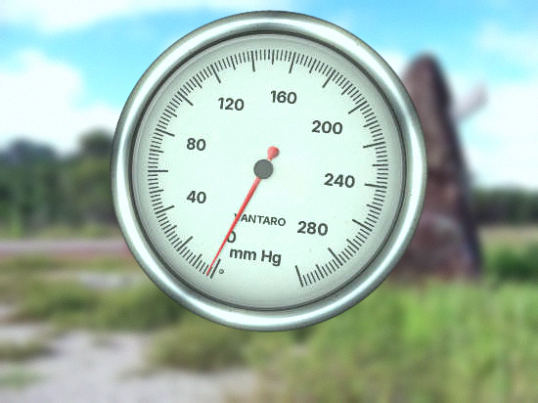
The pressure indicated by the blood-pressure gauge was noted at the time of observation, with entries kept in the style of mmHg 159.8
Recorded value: mmHg 2
